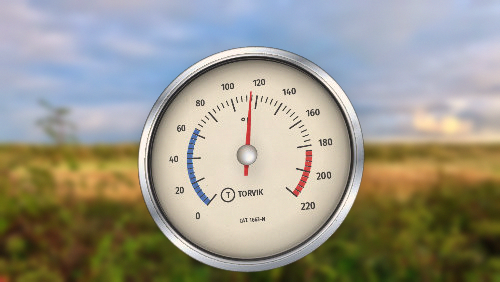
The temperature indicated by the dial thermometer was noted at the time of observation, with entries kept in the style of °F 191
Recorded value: °F 116
